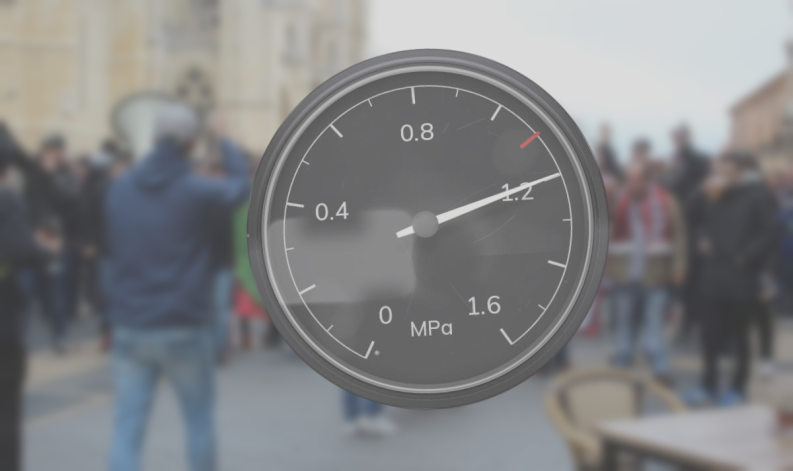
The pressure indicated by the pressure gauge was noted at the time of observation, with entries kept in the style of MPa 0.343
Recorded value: MPa 1.2
